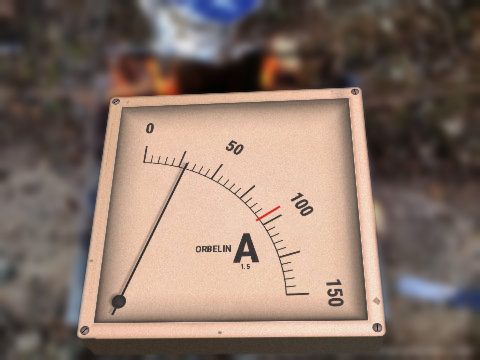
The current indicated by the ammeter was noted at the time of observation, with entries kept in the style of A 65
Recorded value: A 30
